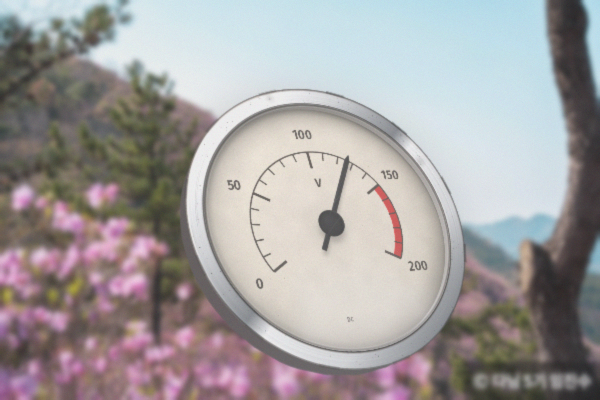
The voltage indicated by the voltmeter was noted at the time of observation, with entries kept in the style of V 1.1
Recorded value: V 125
